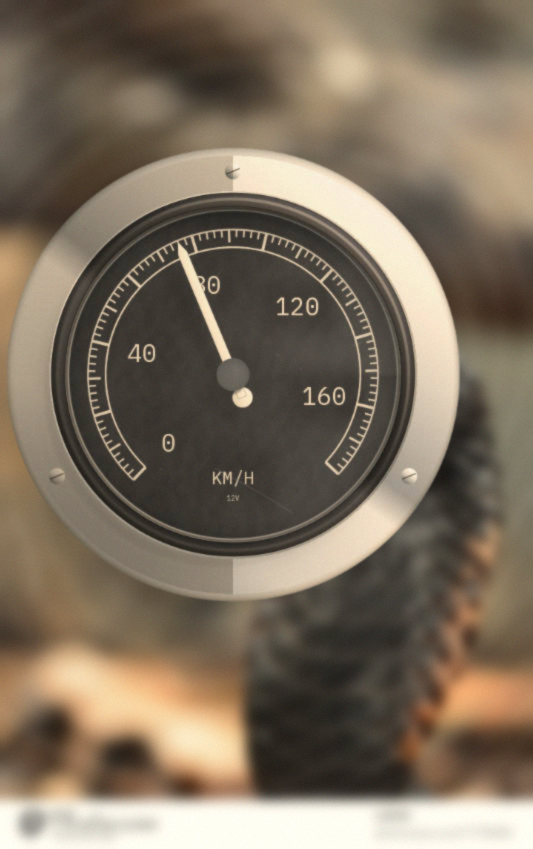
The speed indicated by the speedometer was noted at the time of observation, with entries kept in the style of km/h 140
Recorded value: km/h 76
